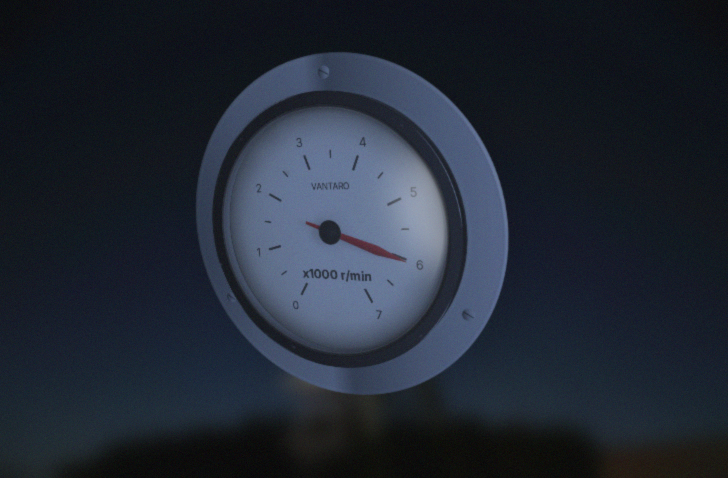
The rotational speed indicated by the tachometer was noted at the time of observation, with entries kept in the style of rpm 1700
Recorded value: rpm 6000
